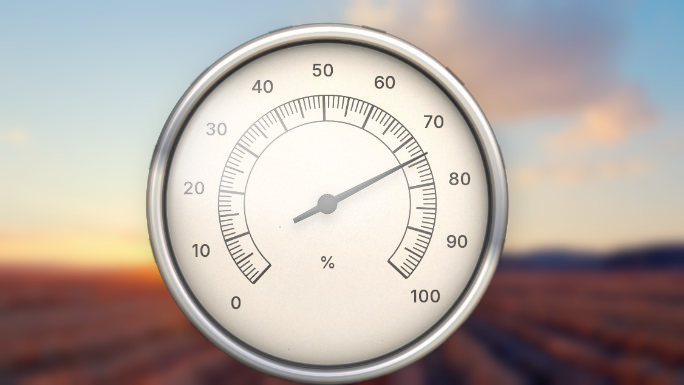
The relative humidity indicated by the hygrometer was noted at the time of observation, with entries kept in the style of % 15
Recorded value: % 74
